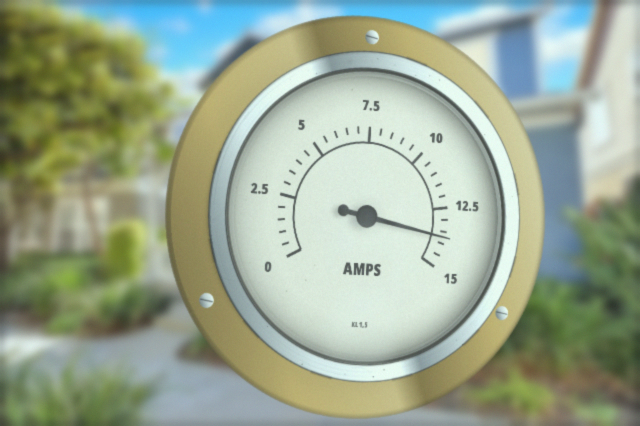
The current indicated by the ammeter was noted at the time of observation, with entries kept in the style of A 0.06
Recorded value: A 13.75
